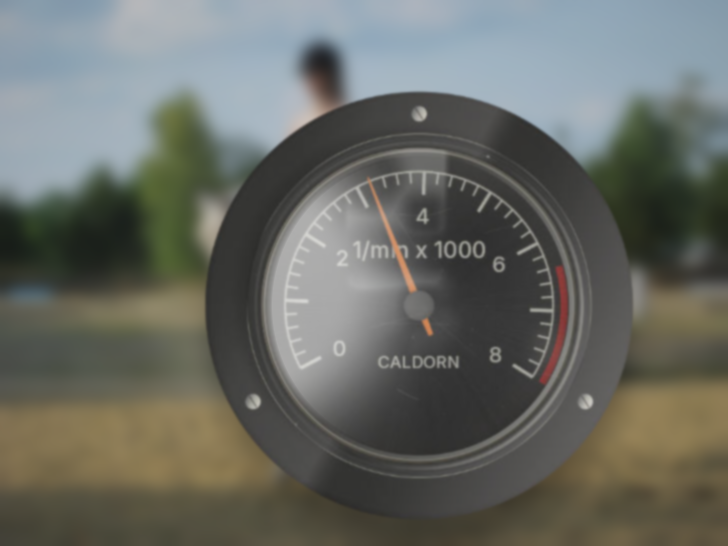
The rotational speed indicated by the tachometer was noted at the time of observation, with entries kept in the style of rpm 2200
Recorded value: rpm 3200
